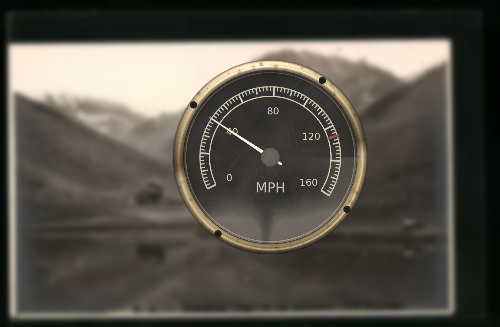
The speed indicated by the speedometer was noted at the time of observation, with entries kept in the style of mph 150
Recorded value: mph 40
